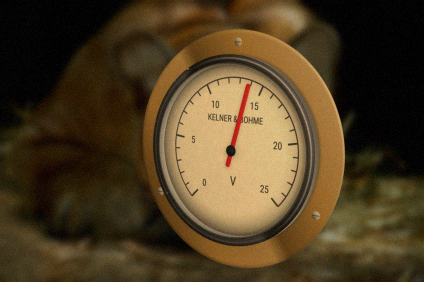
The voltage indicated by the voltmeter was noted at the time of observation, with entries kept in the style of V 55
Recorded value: V 14
